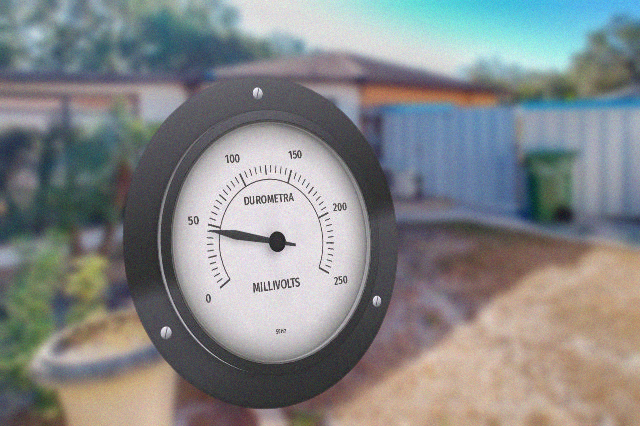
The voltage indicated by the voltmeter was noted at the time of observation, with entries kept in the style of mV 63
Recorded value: mV 45
